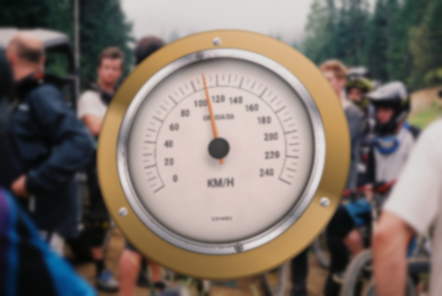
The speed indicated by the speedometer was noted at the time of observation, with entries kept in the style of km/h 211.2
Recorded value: km/h 110
